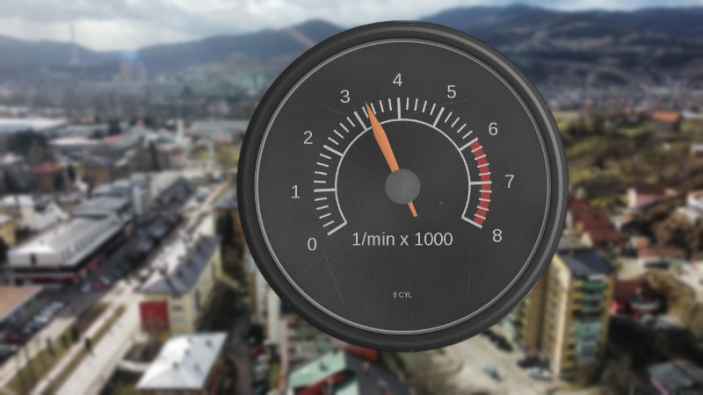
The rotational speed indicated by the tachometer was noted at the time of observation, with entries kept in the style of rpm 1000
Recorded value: rpm 3300
